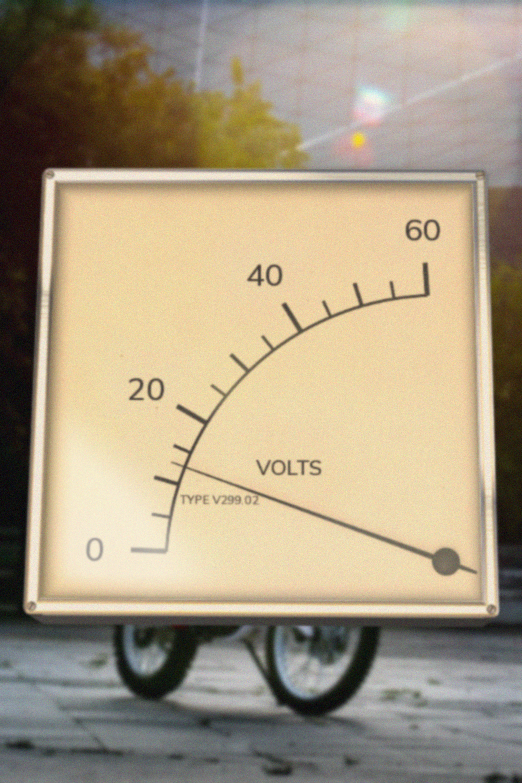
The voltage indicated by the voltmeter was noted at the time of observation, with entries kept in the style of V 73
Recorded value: V 12.5
